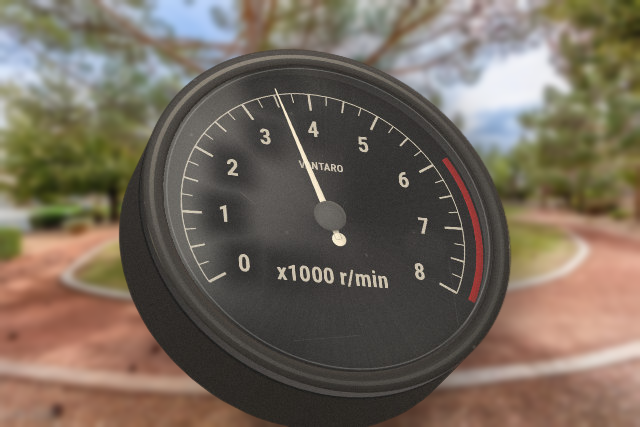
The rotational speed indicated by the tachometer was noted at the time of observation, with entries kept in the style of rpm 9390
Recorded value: rpm 3500
